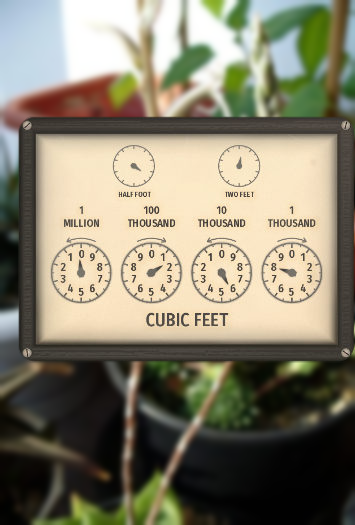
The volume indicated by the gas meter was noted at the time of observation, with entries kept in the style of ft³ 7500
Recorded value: ft³ 15800
